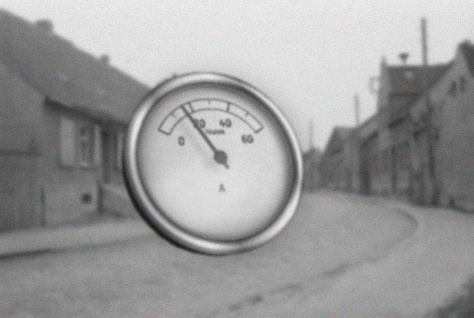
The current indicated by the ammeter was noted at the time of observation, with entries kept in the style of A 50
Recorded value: A 15
